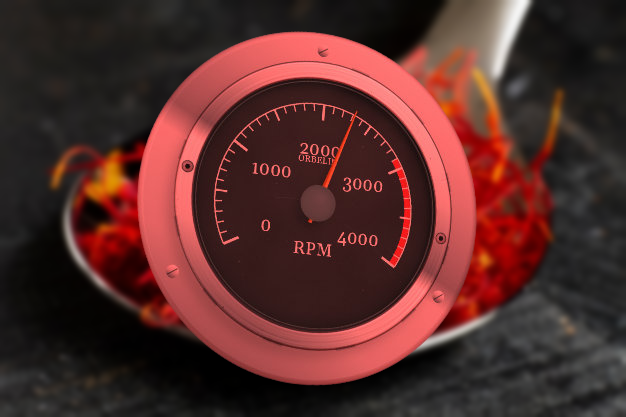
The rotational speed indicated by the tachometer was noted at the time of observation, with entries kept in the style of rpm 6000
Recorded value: rpm 2300
